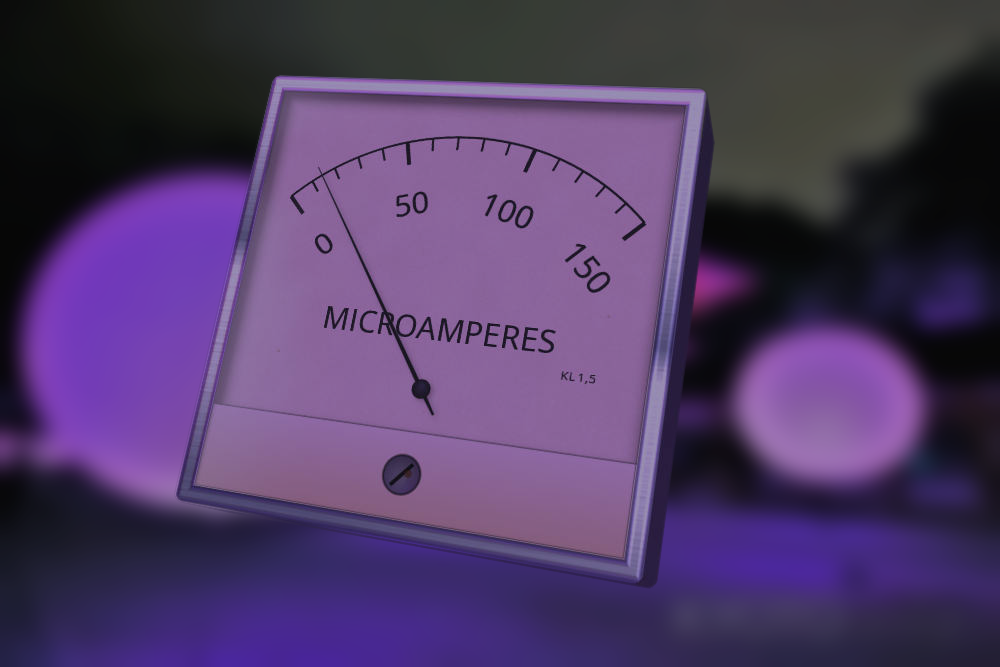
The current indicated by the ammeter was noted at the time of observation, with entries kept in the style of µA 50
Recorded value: µA 15
